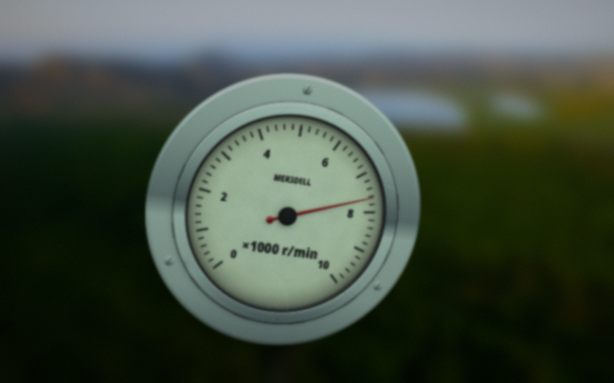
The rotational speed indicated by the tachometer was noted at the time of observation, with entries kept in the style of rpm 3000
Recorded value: rpm 7600
